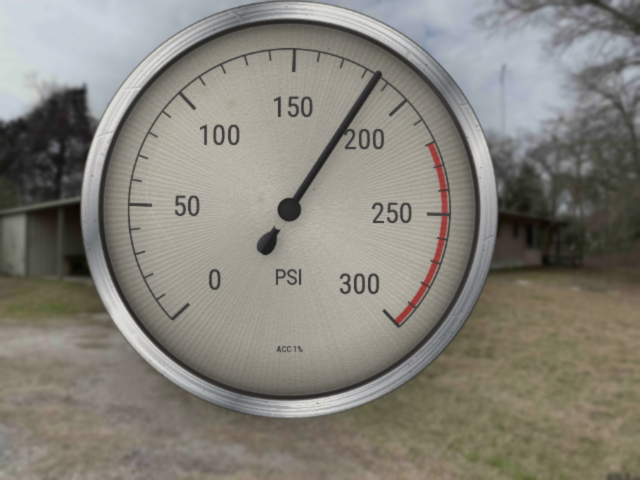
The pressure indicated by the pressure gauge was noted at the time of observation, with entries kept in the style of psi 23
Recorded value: psi 185
